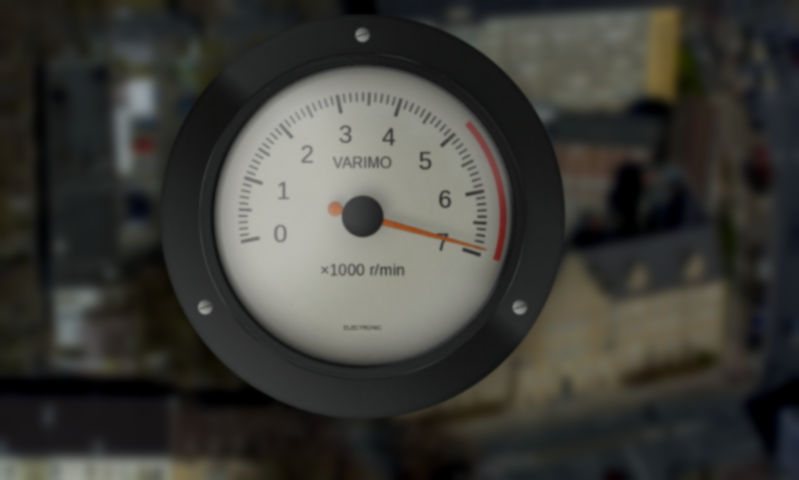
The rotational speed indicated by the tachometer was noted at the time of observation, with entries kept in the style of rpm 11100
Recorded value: rpm 6900
